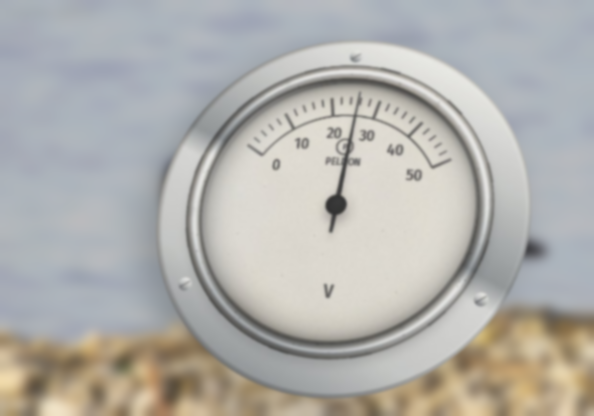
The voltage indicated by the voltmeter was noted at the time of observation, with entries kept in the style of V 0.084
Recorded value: V 26
